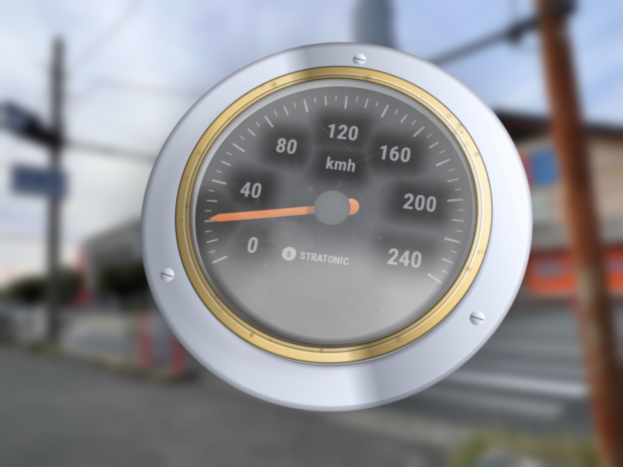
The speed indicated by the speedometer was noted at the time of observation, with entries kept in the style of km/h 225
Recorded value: km/h 20
